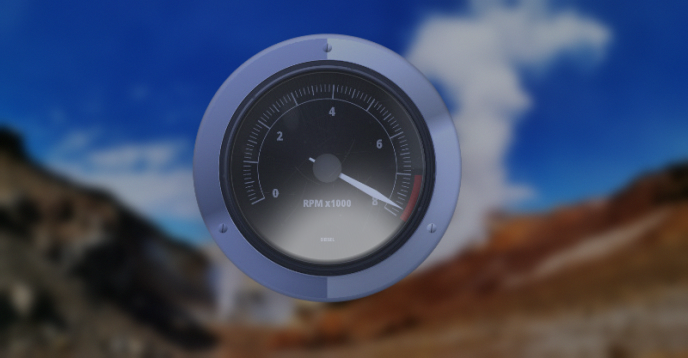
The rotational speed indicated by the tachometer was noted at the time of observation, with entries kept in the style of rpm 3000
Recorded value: rpm 7800
